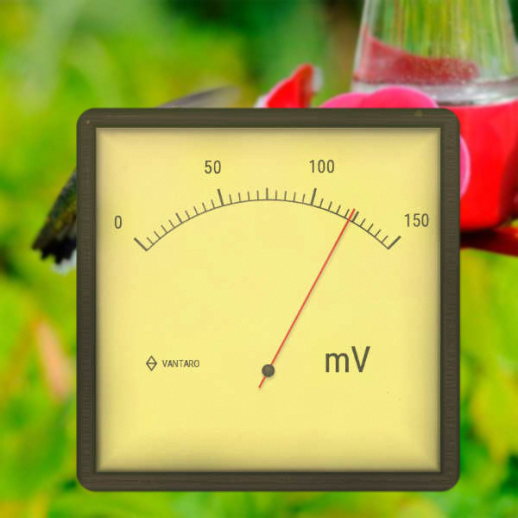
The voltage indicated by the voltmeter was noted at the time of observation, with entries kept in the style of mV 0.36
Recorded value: mV 122.5
